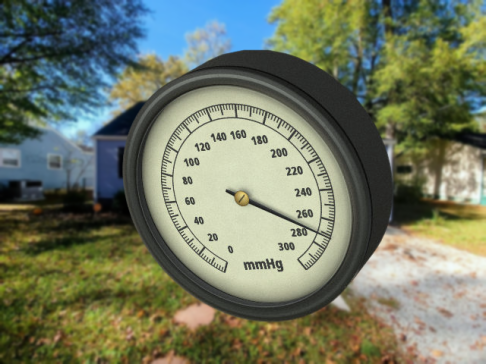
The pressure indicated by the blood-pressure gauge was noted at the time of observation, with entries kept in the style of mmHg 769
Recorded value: mmHg 270
